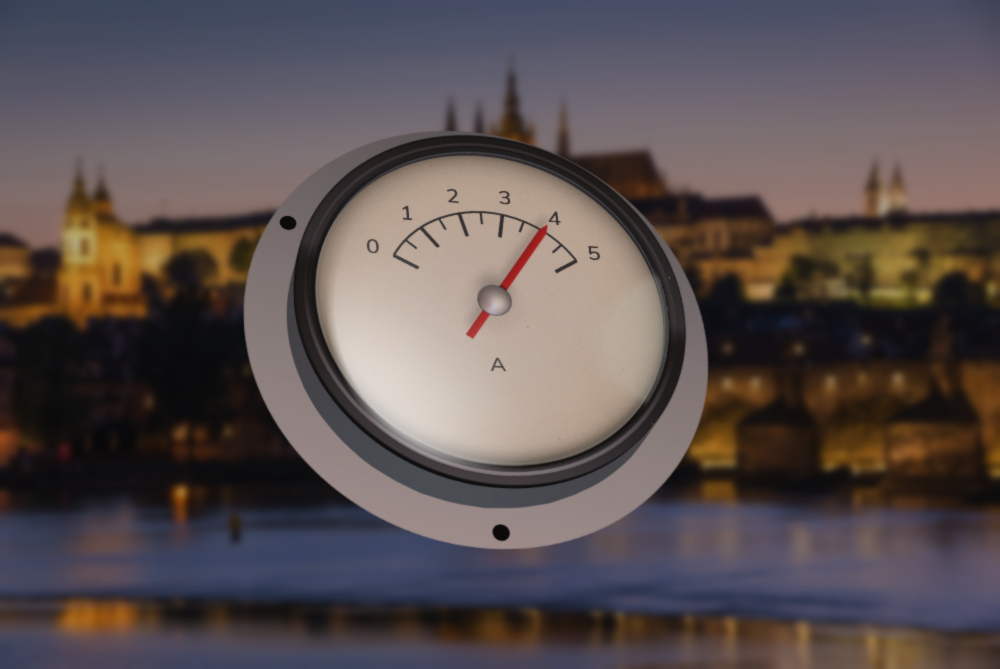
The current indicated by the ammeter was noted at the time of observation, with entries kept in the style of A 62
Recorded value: A 4
